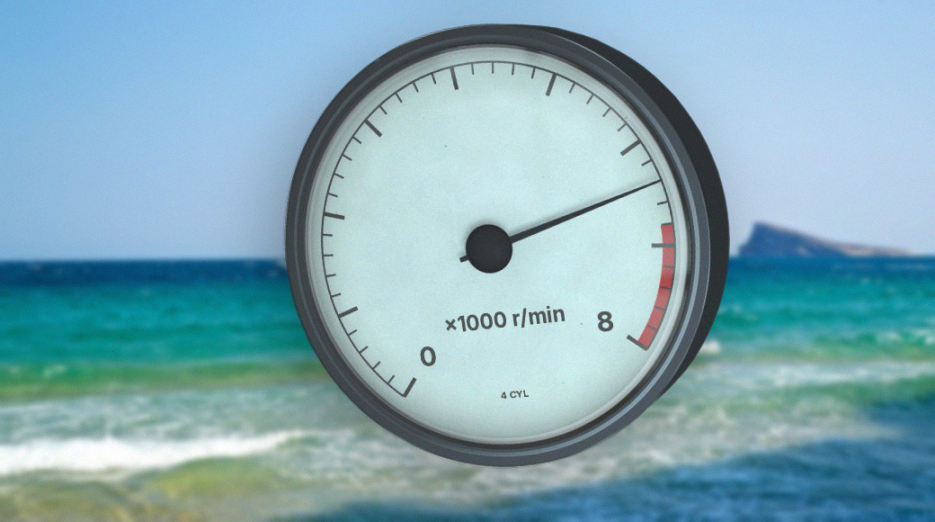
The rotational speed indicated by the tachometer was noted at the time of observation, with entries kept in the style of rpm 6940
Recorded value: rpm 6400
